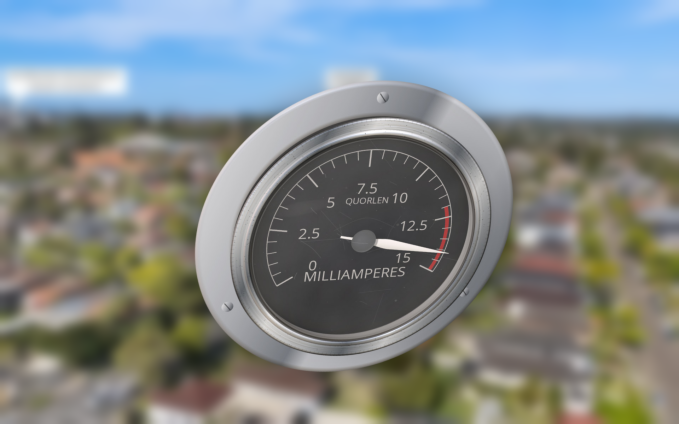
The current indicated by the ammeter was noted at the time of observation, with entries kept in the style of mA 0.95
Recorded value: mA 14
